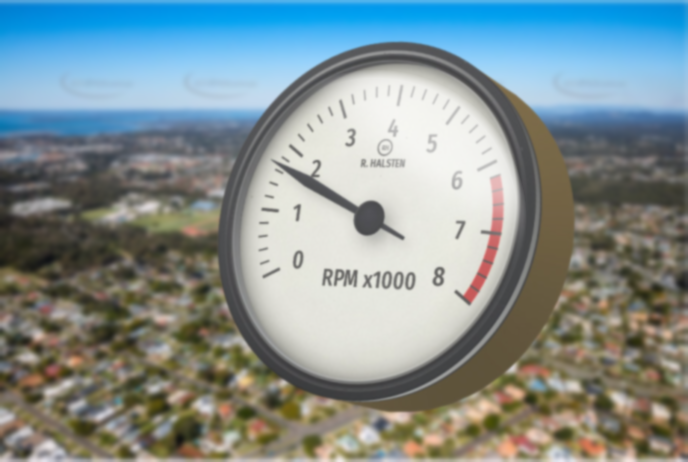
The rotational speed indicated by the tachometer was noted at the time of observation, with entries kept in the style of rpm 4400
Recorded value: rpm 1700
